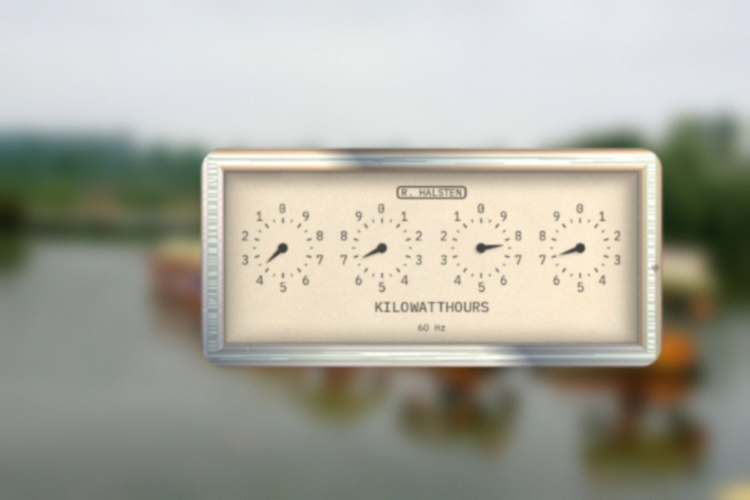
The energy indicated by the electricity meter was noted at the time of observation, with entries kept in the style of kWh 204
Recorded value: kWh 3677
